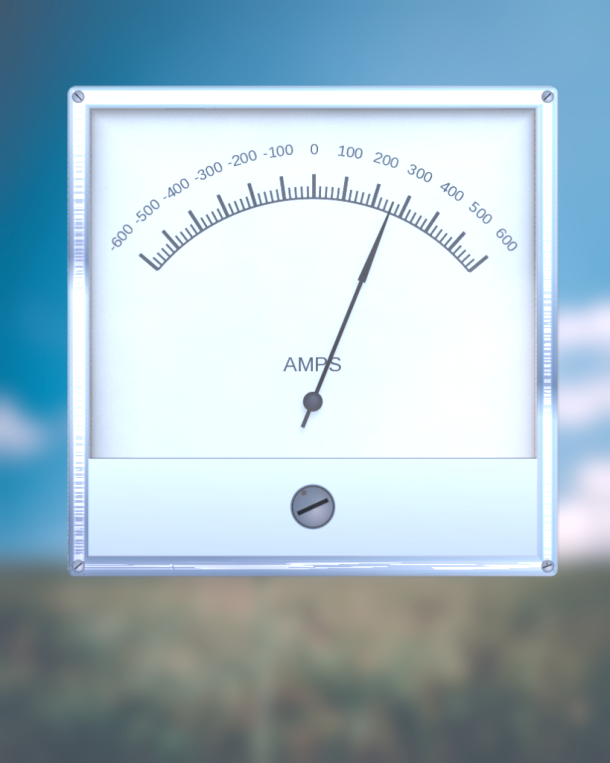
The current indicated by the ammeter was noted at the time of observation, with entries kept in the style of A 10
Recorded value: A 260
